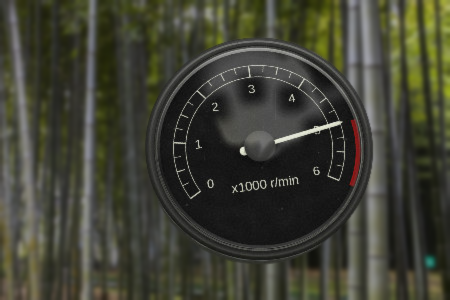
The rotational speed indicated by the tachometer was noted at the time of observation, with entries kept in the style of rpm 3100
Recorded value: rpm 5000
